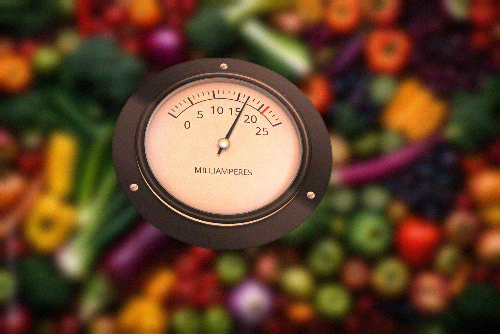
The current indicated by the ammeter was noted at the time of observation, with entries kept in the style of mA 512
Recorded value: mA 17
